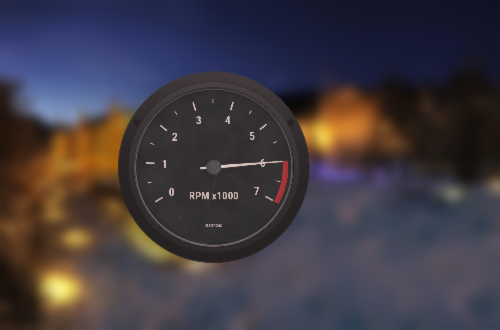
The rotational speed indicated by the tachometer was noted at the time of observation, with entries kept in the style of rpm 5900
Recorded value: rpm 6000
